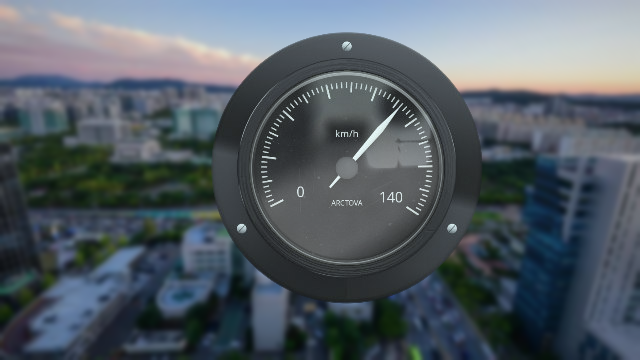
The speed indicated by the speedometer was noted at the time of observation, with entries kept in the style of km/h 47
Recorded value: km/h 92
